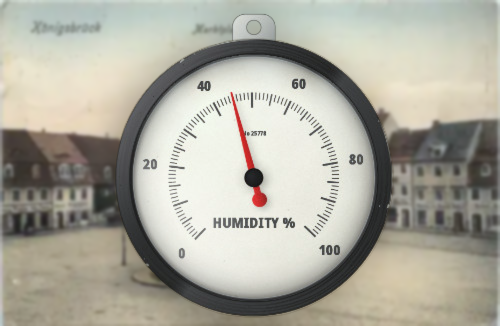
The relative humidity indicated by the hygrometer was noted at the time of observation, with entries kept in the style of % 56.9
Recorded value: % 45
